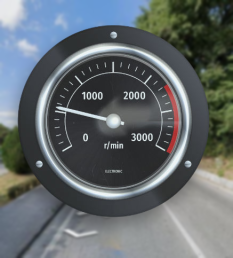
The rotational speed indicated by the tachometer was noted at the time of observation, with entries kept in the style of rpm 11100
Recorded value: rpm 550
